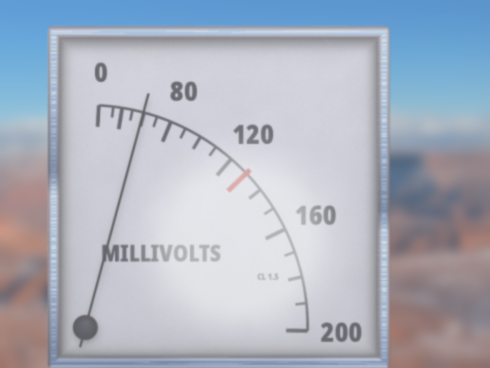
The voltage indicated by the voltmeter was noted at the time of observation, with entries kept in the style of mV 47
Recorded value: mV 60
